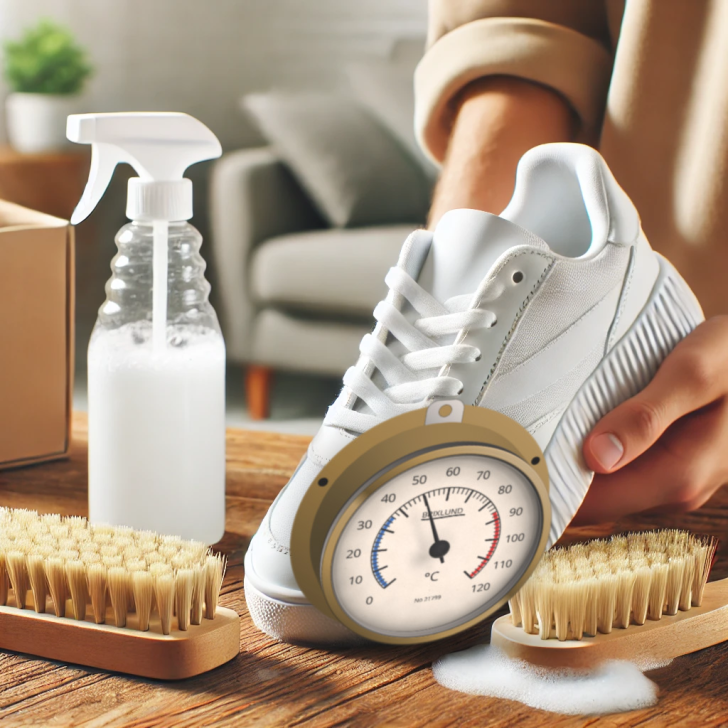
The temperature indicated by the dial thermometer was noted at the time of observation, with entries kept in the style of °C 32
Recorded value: °C 50
